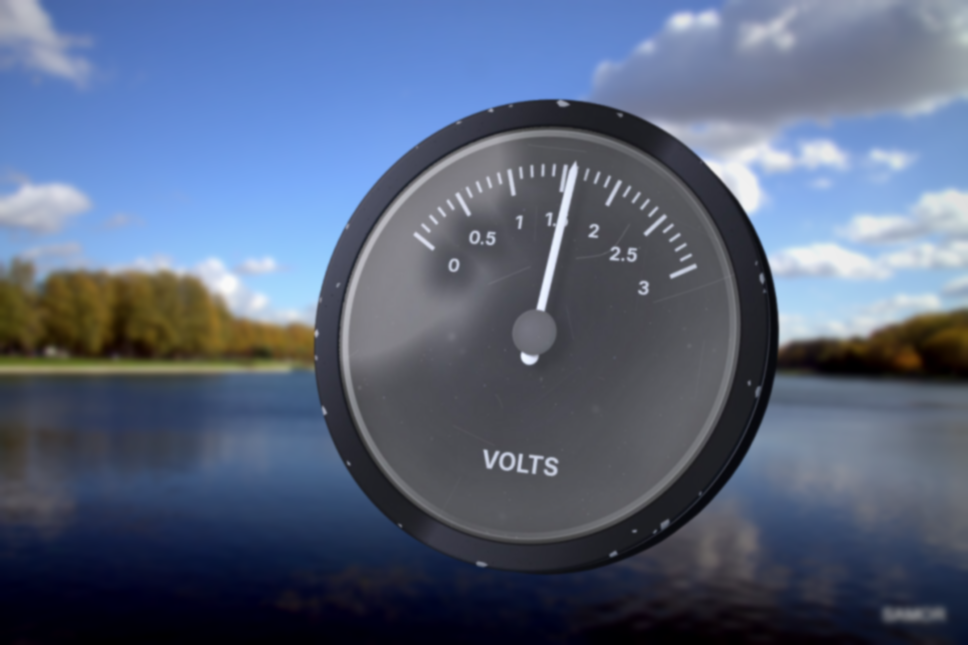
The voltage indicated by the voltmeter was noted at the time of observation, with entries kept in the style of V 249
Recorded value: V 1.6
